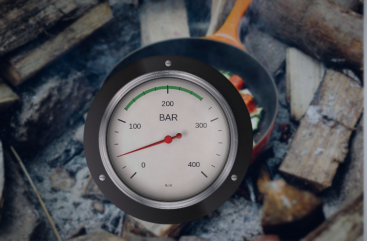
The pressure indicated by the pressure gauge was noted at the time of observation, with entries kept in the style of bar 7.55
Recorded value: bar 40
